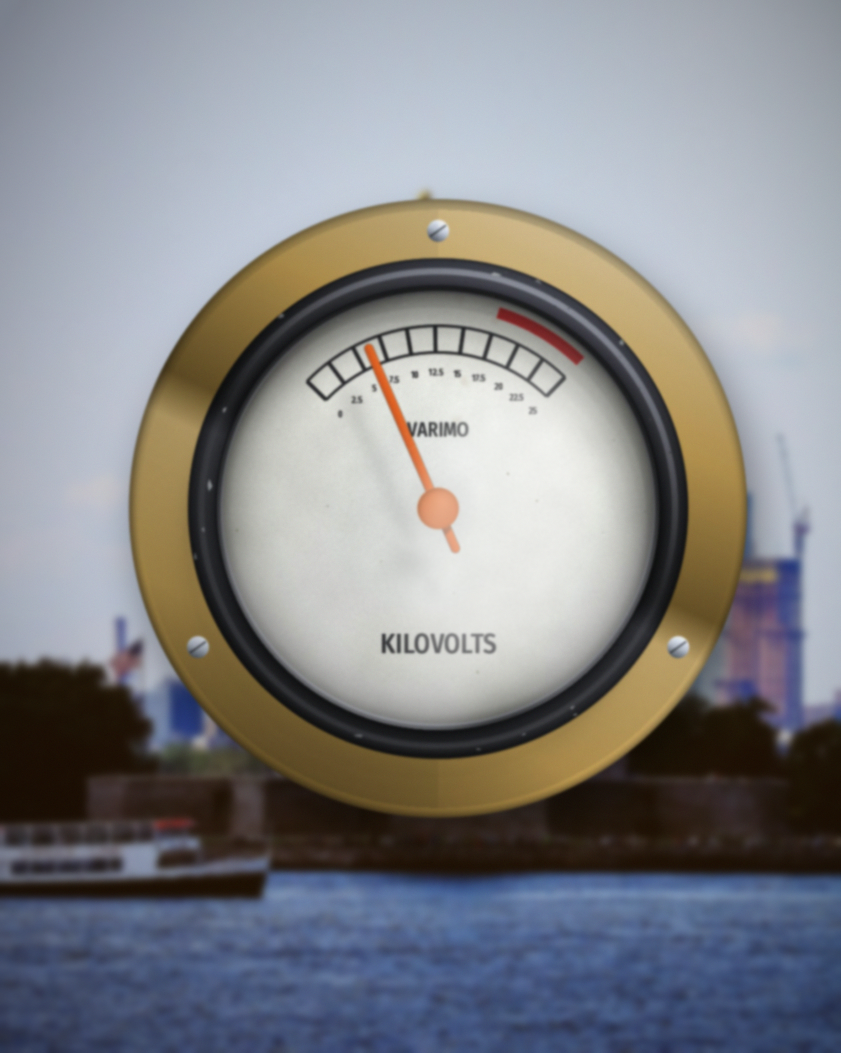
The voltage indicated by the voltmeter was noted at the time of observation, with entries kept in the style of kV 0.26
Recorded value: kV 6.25
